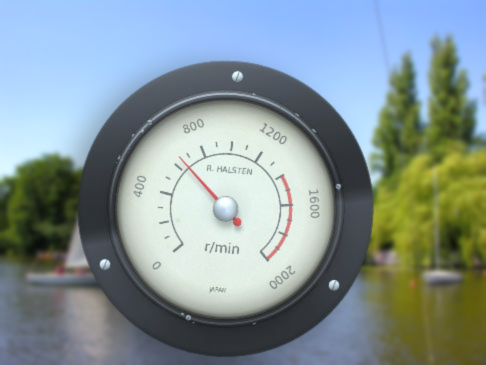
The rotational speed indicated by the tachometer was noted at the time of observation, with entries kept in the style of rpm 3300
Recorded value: rpm 650
